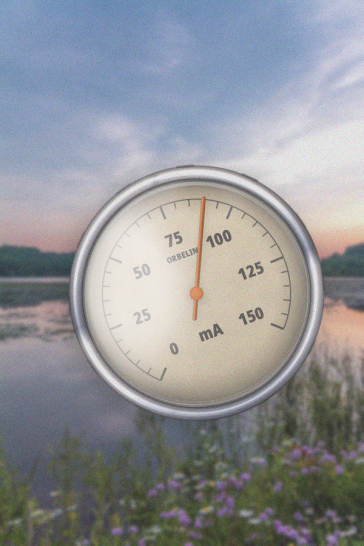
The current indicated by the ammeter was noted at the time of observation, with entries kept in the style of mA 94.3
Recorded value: mA 90
